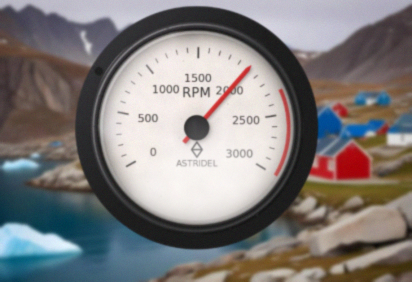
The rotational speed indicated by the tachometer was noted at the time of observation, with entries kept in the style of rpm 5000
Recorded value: rpm 2000
